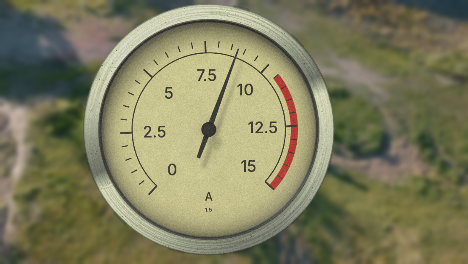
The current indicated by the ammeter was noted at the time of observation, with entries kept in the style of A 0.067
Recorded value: A 8.75
